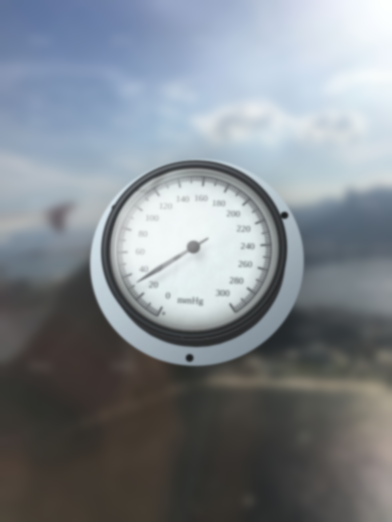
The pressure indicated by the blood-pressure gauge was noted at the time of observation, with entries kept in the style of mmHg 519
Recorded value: mmHg 30
